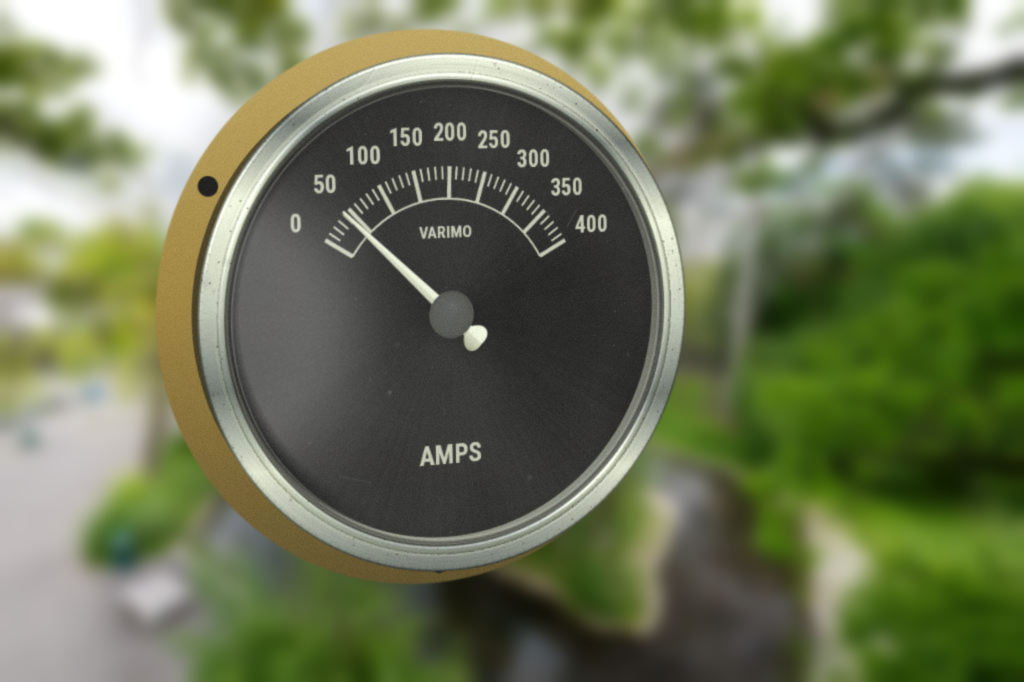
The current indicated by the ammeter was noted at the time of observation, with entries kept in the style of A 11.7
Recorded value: A 40
